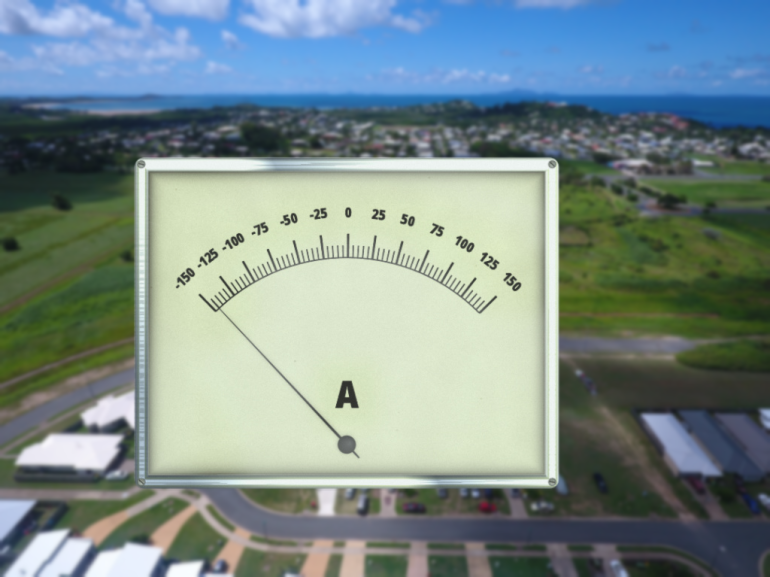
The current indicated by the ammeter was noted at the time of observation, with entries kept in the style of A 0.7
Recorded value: A -145
